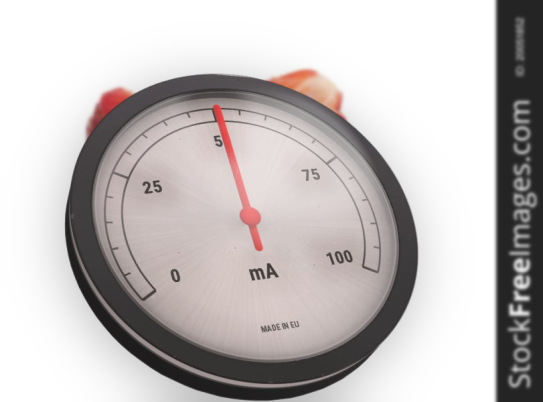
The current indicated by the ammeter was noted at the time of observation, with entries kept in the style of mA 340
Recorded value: mA 50
